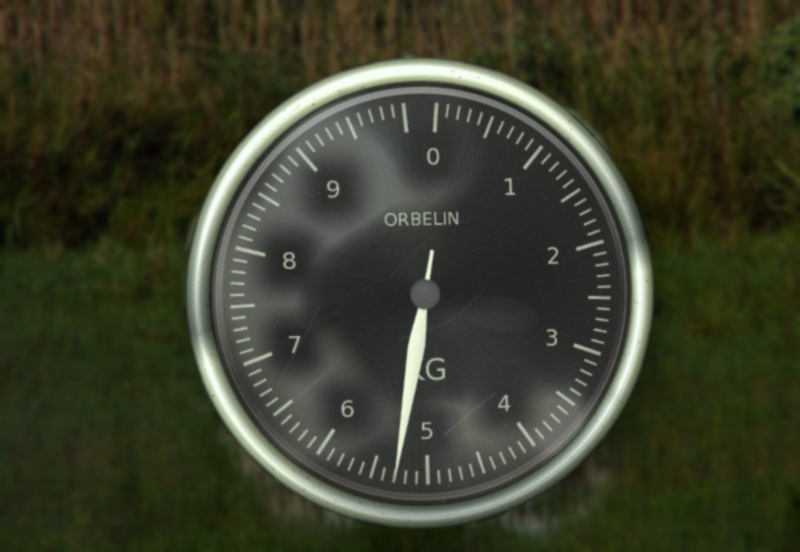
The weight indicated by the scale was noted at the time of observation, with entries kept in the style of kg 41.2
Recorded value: kg 5.3
